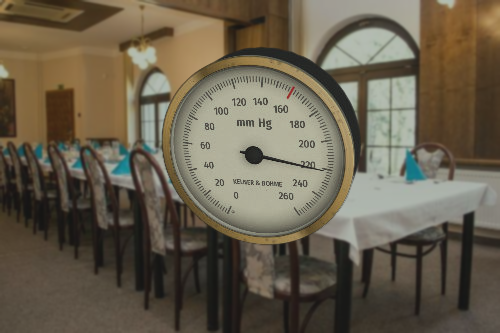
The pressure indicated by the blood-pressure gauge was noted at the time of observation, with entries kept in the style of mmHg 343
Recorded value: mmHg 220
